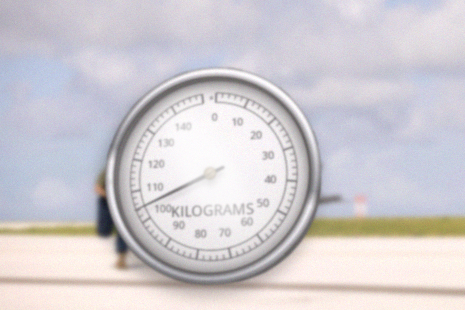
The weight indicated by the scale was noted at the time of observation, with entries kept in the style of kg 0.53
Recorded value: kg 104
